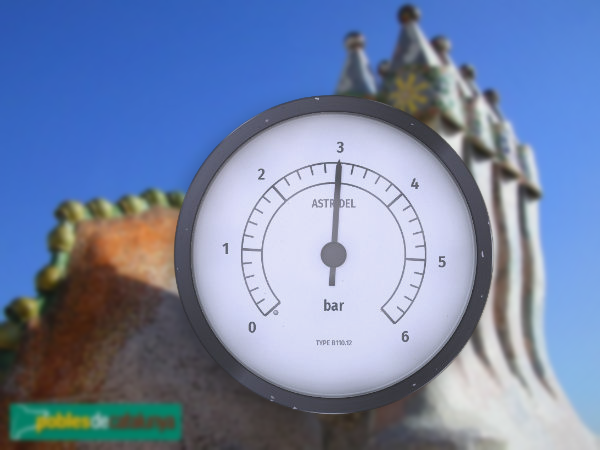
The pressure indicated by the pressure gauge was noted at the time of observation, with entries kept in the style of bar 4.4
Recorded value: bar 3
